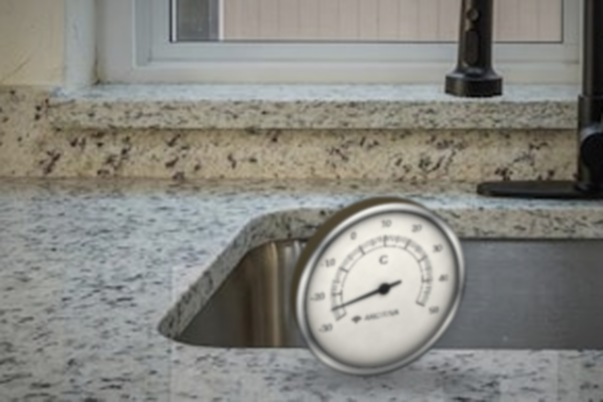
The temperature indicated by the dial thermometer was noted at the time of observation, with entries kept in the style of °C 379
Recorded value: °C -25
